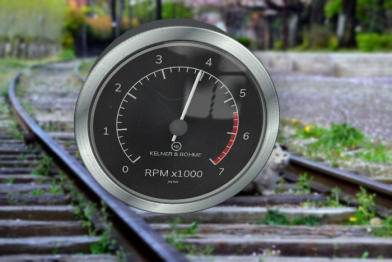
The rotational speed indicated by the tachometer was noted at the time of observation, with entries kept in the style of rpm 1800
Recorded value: rpm 3900
